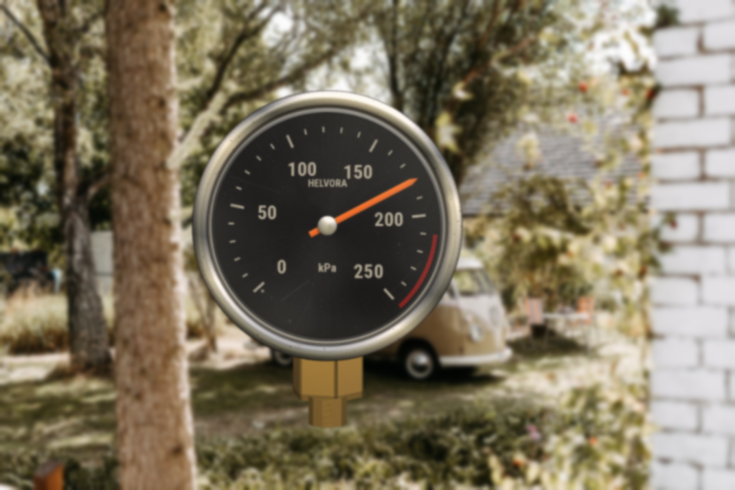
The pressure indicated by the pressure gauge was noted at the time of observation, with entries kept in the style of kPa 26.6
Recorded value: kPa 180
